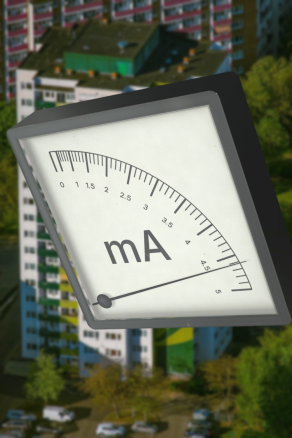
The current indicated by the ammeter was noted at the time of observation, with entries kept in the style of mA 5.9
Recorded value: mA 4.6
